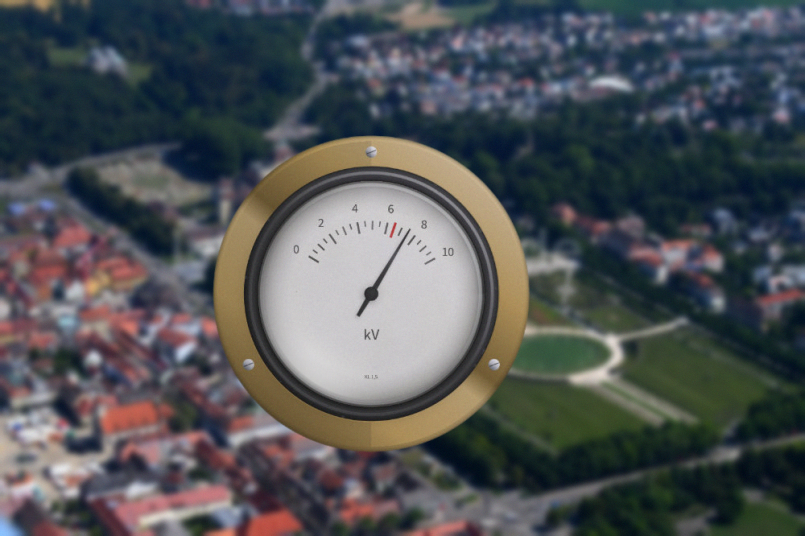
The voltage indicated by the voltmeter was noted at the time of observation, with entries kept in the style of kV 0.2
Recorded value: kV 7.5
